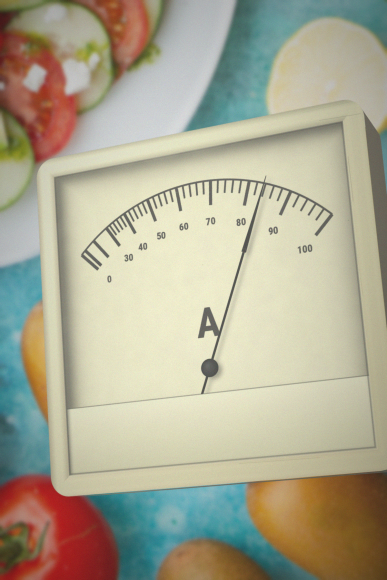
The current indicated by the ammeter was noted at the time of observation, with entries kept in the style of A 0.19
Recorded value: A 84
